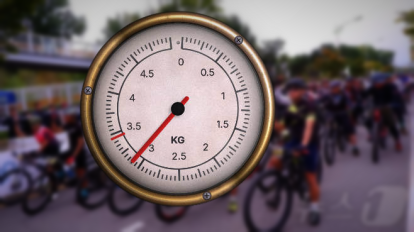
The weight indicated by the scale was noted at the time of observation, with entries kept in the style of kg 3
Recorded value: kg 3.1
